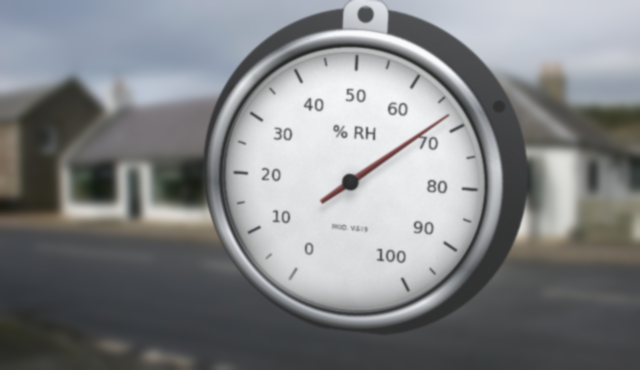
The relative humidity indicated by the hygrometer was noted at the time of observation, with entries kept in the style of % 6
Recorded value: % 67.5
